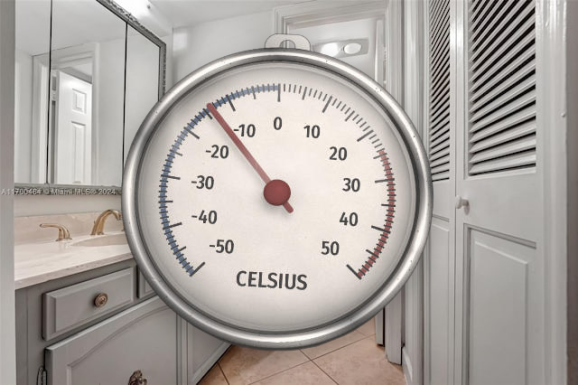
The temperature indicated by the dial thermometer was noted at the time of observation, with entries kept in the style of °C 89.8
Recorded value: °C -14
